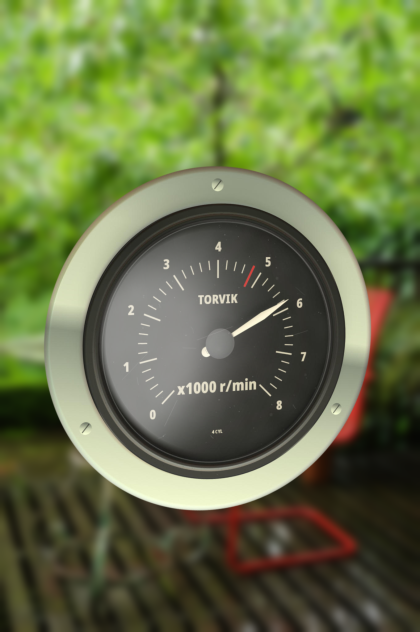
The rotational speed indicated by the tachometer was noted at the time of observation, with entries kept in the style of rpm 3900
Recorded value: rpm 5800
